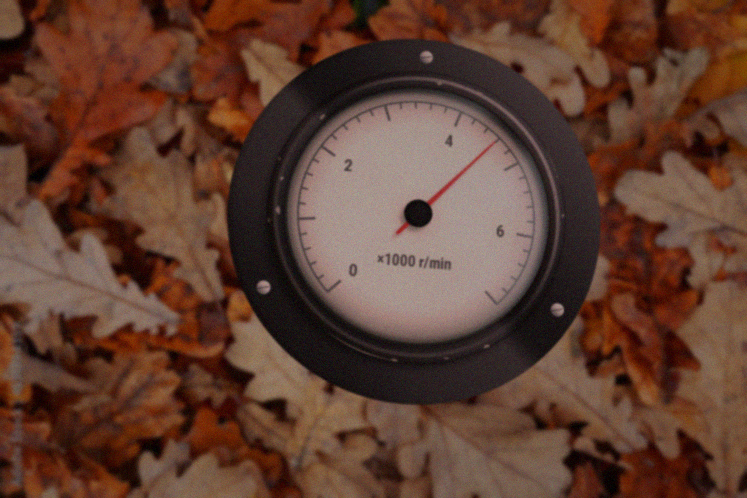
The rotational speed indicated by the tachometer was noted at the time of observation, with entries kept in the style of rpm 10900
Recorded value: rpm 4600
